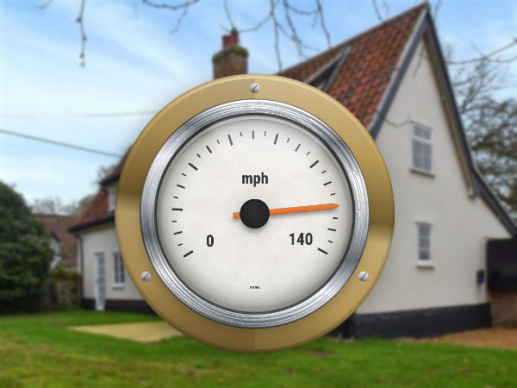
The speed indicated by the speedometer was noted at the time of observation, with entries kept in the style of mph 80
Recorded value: mph 120
